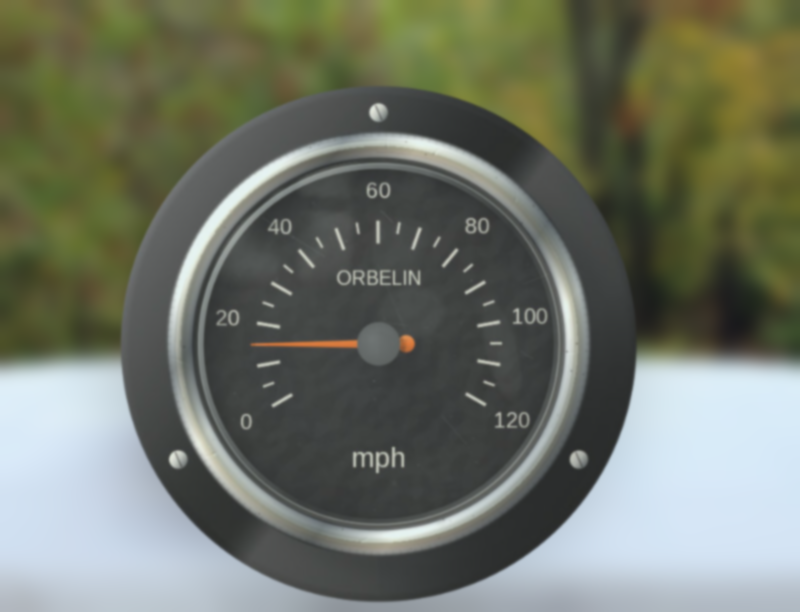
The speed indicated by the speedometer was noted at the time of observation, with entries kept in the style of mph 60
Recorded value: mph 15
